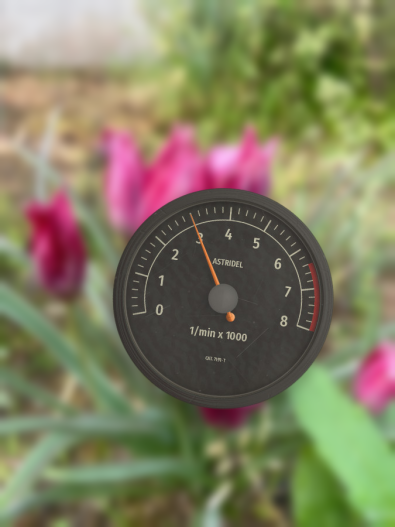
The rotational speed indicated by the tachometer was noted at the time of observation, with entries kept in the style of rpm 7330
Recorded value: rpm 3000
